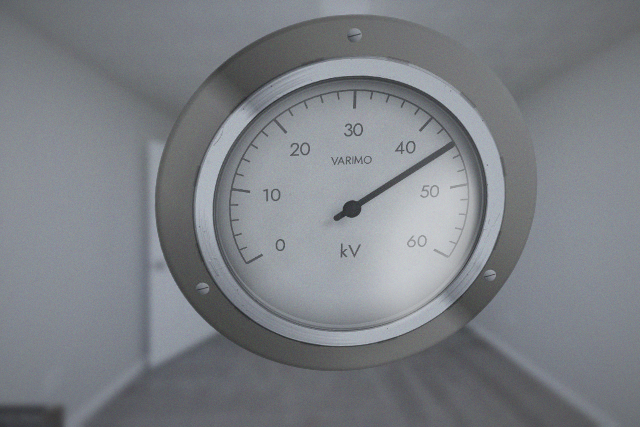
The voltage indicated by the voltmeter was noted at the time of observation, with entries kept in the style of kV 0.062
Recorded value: kV 44
